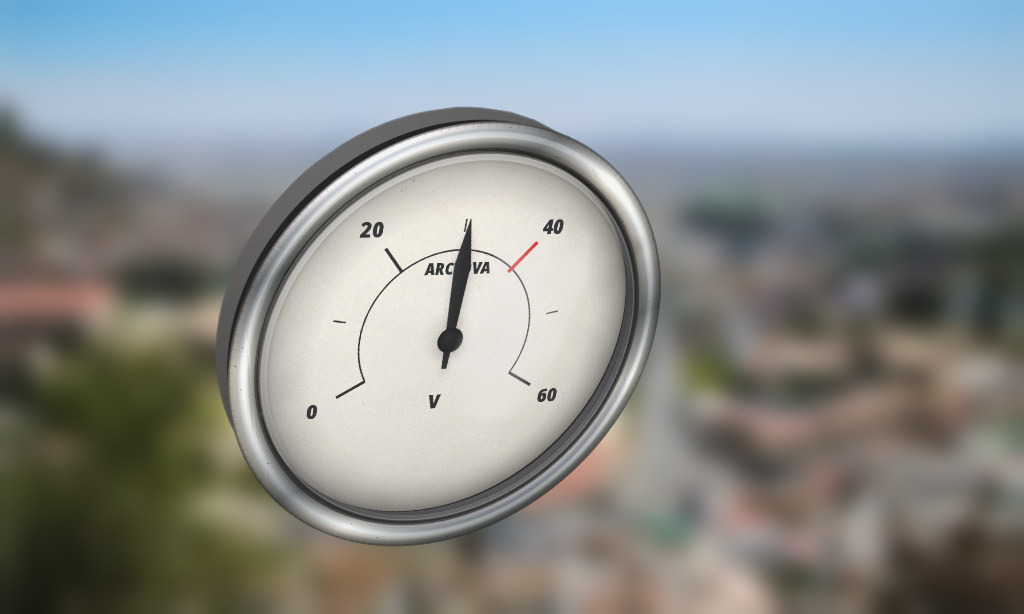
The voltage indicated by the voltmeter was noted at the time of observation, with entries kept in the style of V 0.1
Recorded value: V 30
